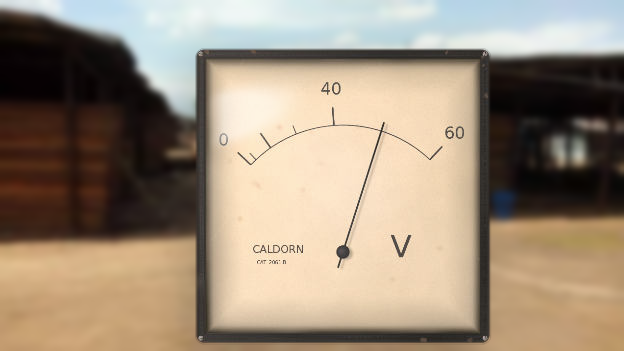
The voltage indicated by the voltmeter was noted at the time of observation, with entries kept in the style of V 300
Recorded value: V 50
